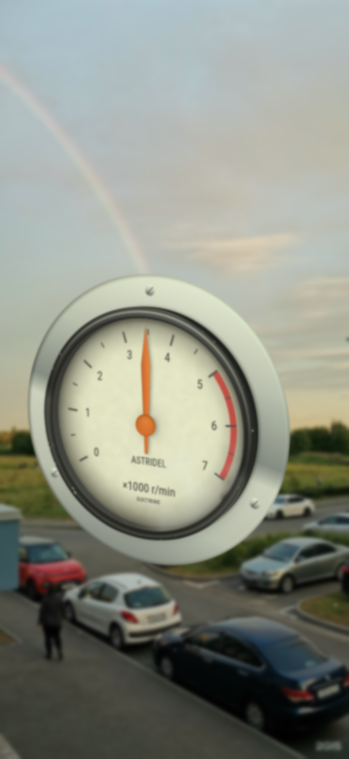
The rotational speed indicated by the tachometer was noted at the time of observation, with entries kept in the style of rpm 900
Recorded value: rpm 3500
